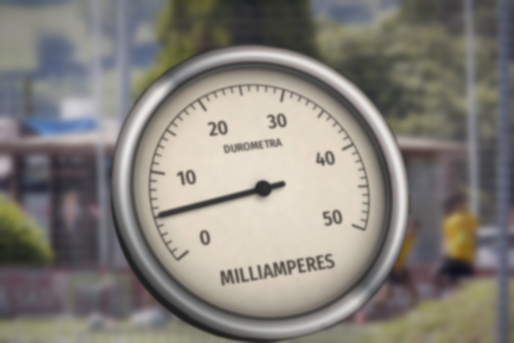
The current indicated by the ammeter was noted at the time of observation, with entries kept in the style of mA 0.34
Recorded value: mA 5
